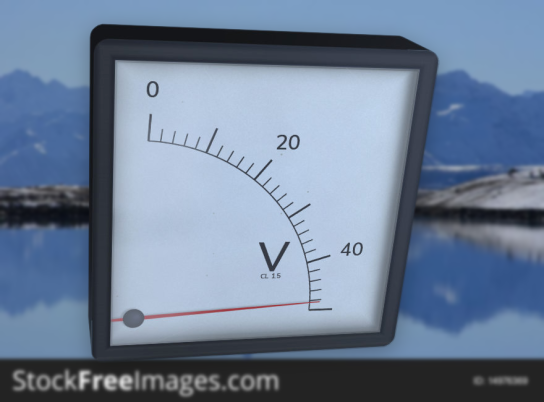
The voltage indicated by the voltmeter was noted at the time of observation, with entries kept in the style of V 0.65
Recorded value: V 48
